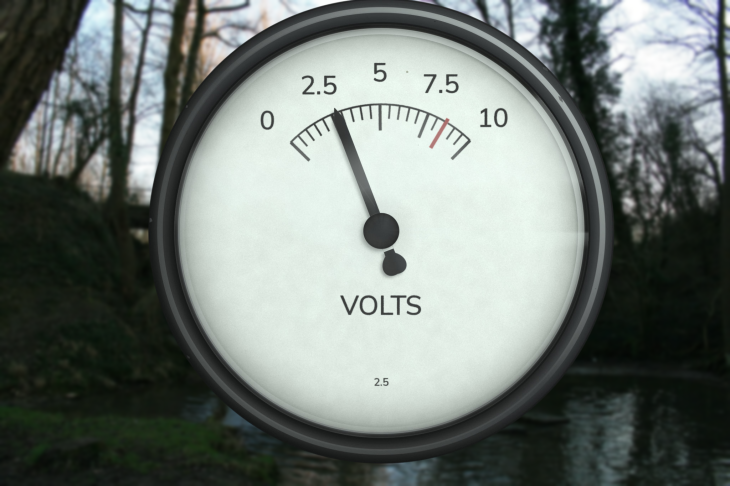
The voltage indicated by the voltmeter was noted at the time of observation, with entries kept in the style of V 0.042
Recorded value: V 2.75
